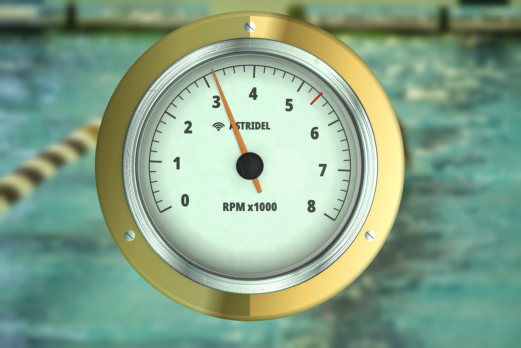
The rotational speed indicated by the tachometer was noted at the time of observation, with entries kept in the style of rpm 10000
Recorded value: rpm 3200
